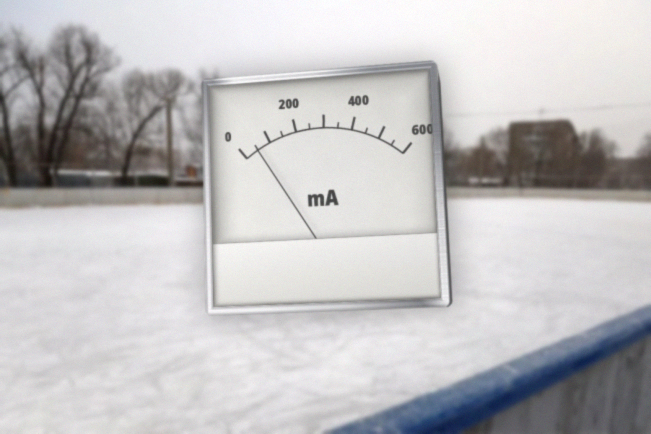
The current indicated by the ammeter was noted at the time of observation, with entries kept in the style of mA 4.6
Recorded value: mA 50
